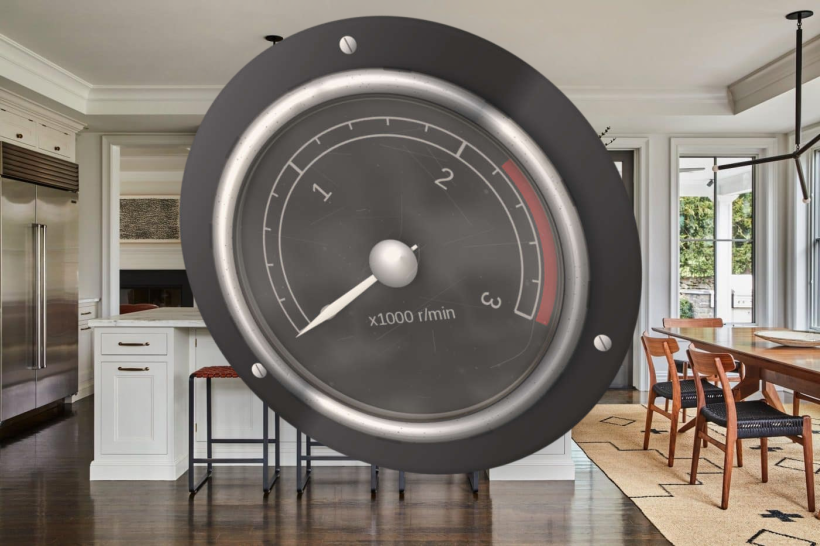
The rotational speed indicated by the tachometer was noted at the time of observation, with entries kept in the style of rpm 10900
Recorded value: rpm 0
